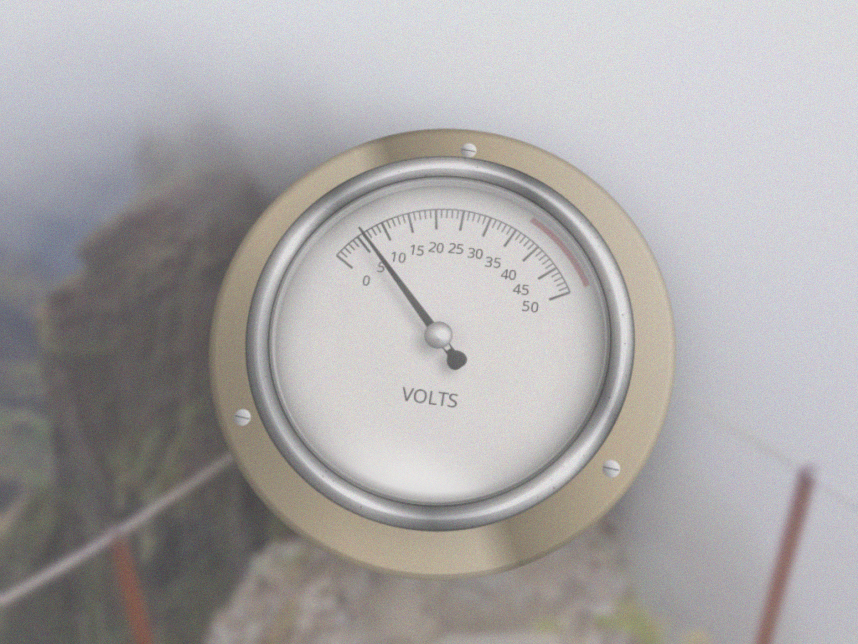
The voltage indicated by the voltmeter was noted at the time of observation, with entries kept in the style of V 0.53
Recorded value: V 6
